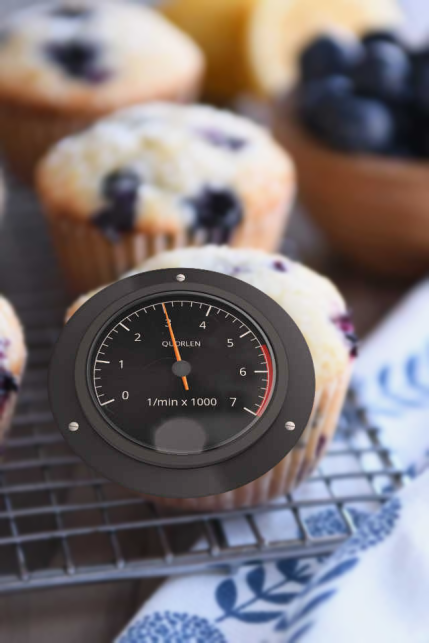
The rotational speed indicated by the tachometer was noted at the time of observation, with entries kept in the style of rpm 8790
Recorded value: rpm 3000
